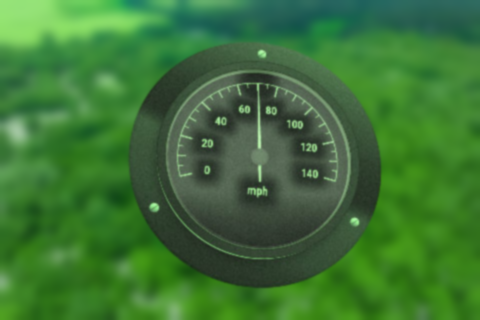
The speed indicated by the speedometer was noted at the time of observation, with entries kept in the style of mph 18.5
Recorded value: mph 70
